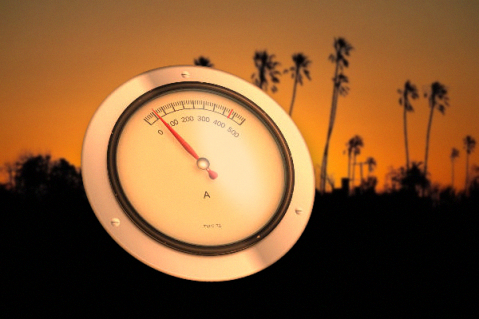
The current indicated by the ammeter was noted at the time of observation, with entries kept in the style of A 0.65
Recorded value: A 50
